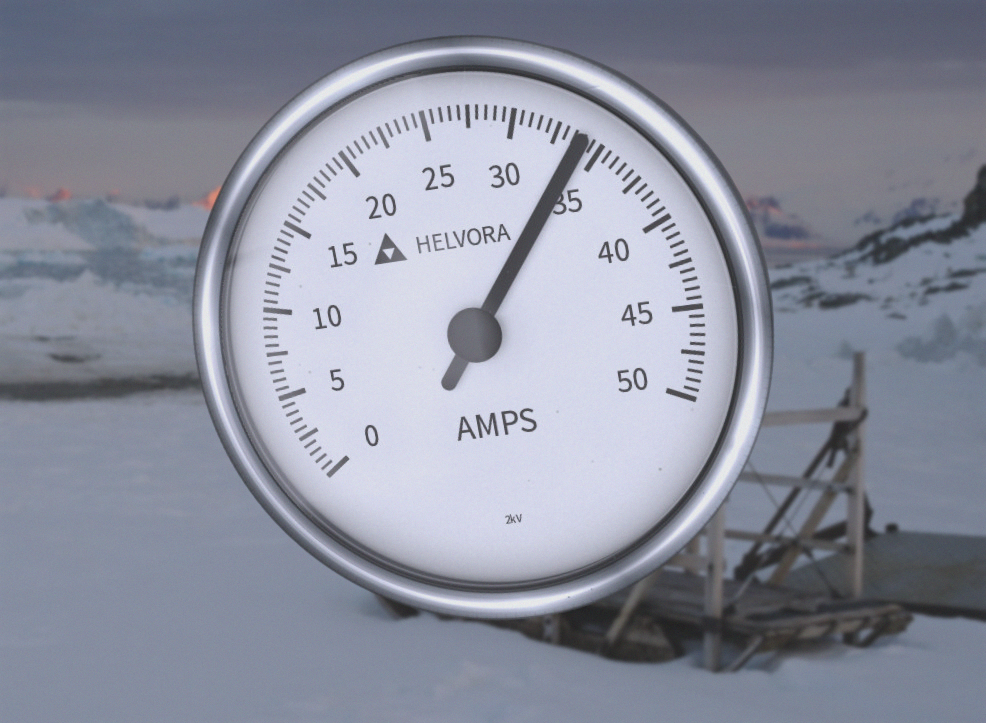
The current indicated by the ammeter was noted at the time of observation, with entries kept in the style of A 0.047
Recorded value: A 34
